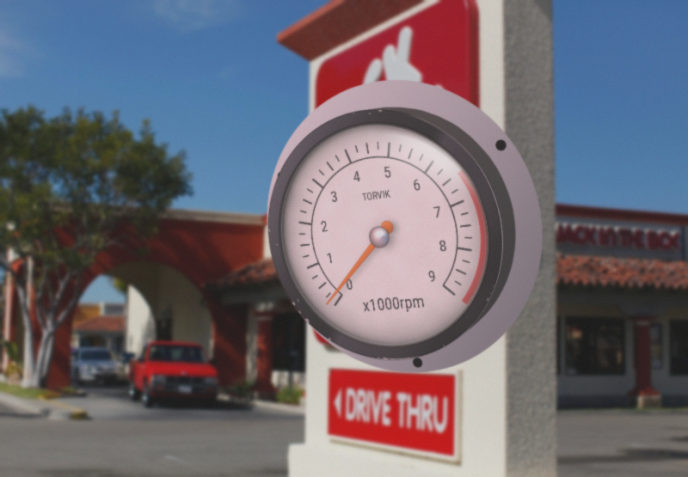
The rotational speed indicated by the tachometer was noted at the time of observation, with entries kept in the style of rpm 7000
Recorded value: rpm 125
